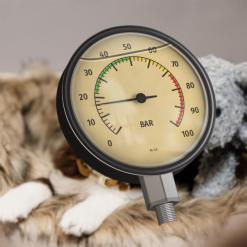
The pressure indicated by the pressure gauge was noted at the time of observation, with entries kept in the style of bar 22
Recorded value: bar 16
